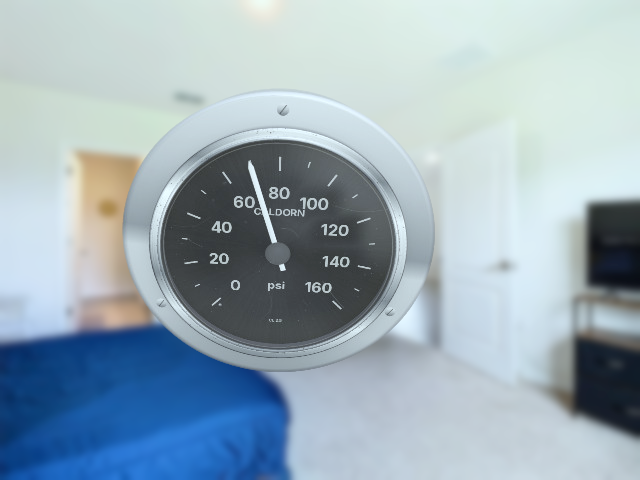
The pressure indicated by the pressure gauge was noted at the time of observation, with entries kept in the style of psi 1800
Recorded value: psi 70
